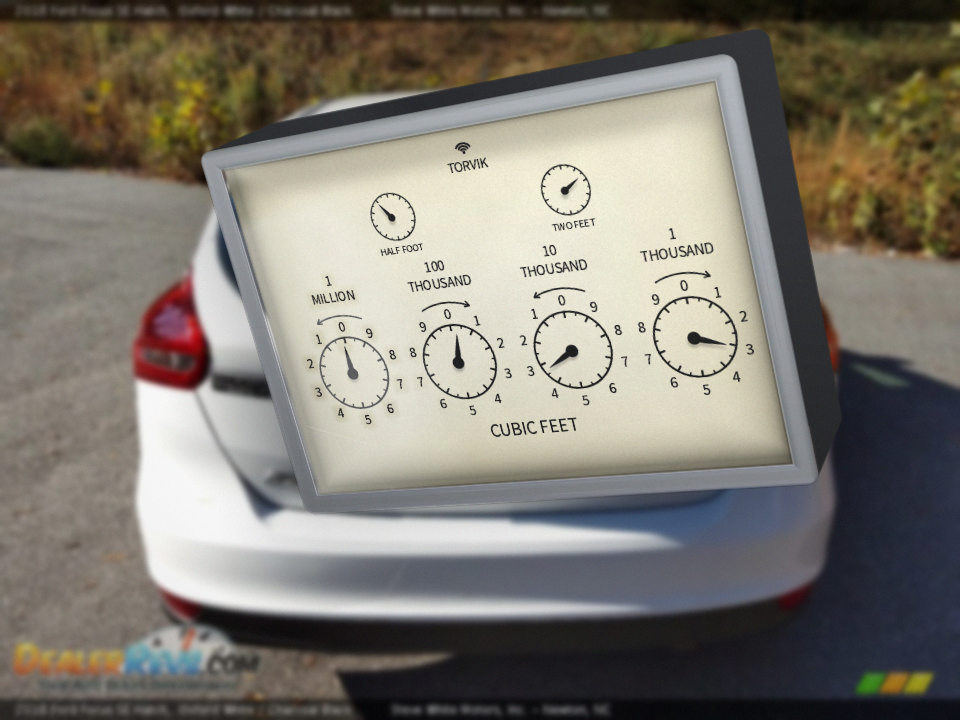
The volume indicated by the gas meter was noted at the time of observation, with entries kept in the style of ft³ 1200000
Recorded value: ft³ 3300
